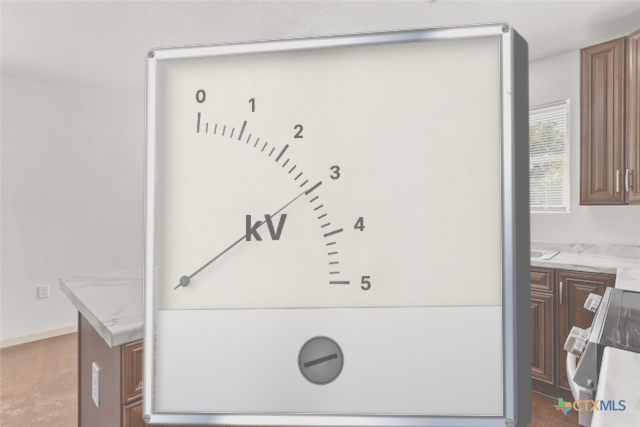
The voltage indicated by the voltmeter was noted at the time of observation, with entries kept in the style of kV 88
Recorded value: kV 3
